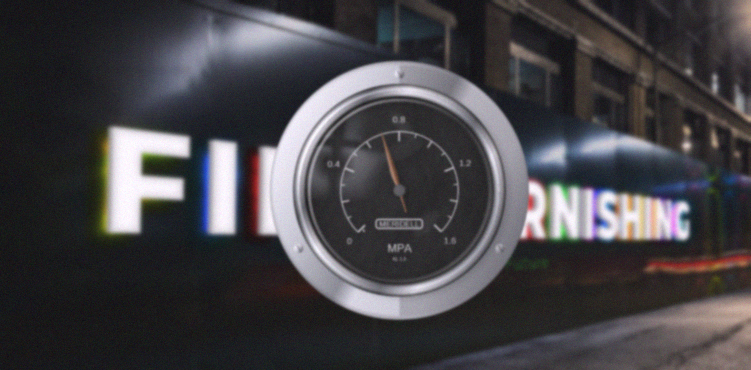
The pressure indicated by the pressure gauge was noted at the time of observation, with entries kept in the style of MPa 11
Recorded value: MPa 0.7
